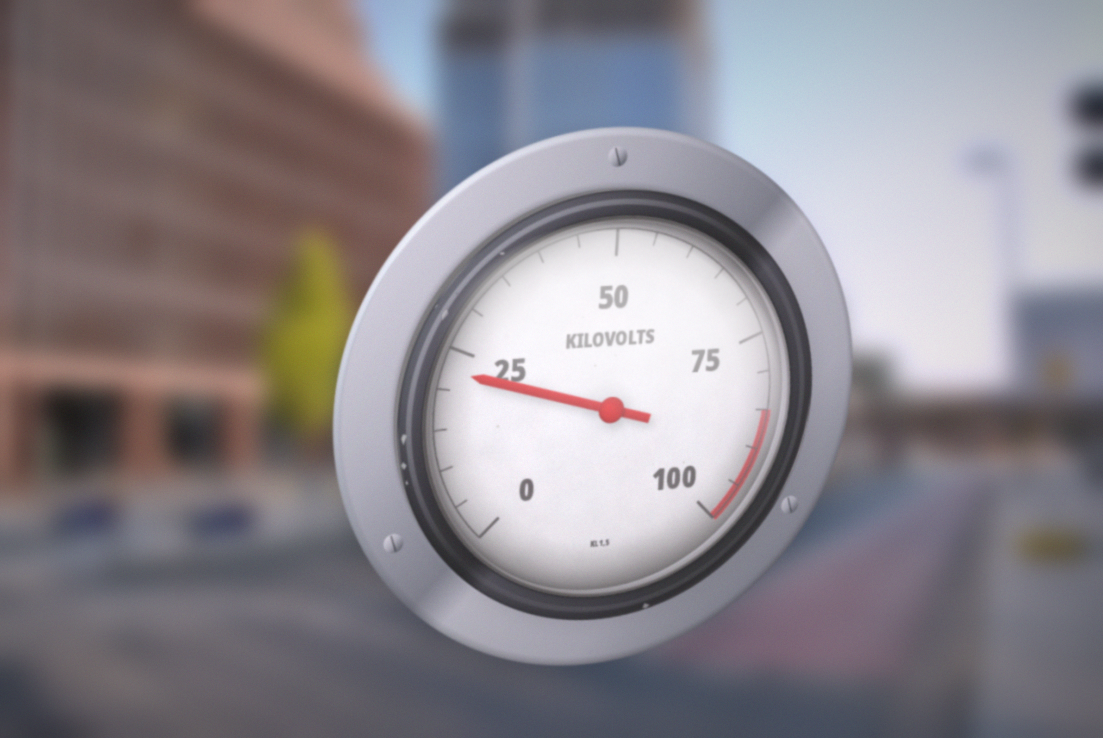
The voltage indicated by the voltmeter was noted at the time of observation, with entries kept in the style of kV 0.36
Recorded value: kV 22.5
